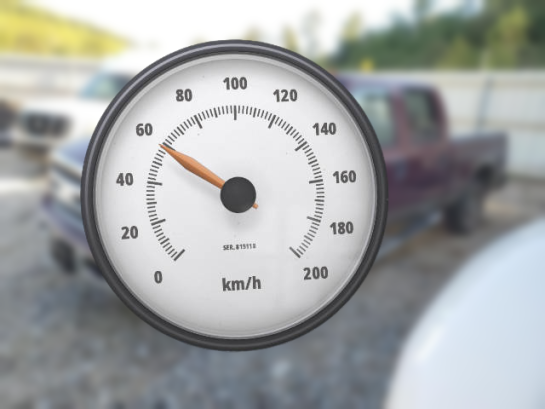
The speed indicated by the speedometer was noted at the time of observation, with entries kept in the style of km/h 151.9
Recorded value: km/h 58
